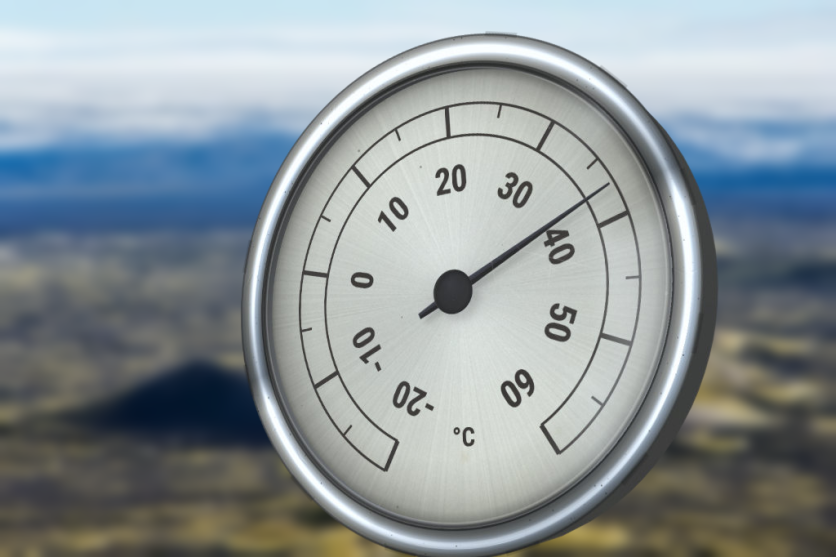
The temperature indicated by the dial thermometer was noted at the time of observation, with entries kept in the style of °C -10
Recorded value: °C 37.5
